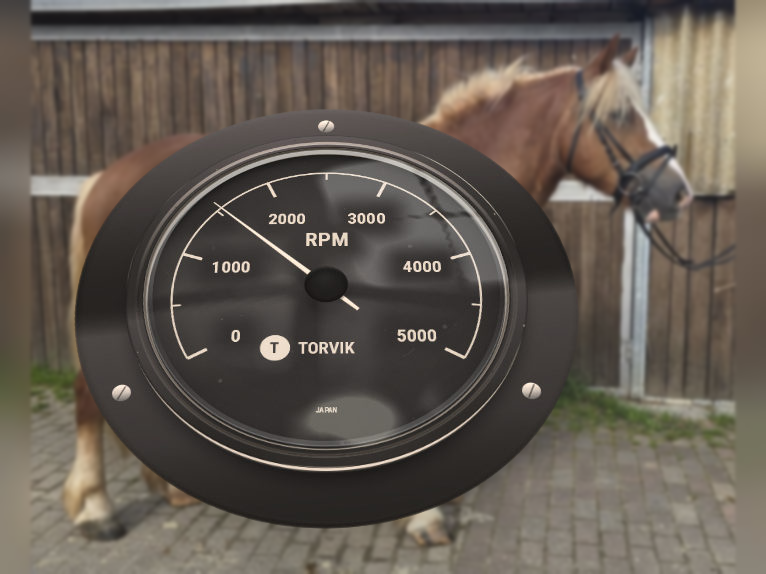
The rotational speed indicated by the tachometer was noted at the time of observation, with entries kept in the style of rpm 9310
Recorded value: rpm 1500
